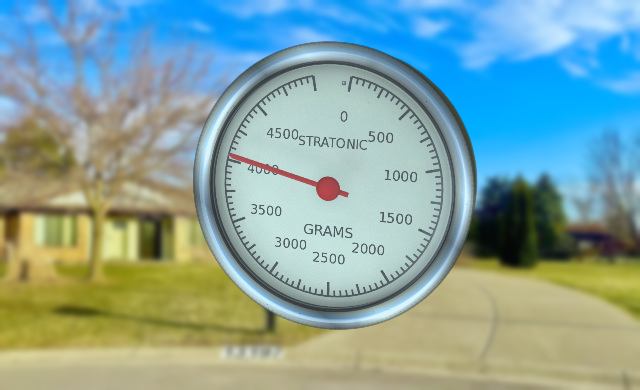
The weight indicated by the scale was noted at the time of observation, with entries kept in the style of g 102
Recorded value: g 4050
